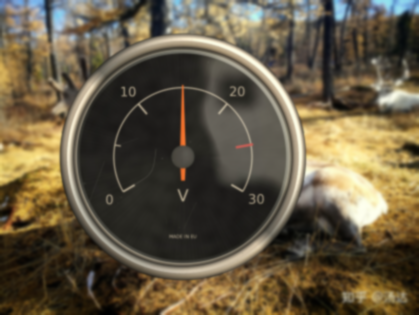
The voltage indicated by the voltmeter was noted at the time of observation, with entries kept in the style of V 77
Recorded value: V 15
